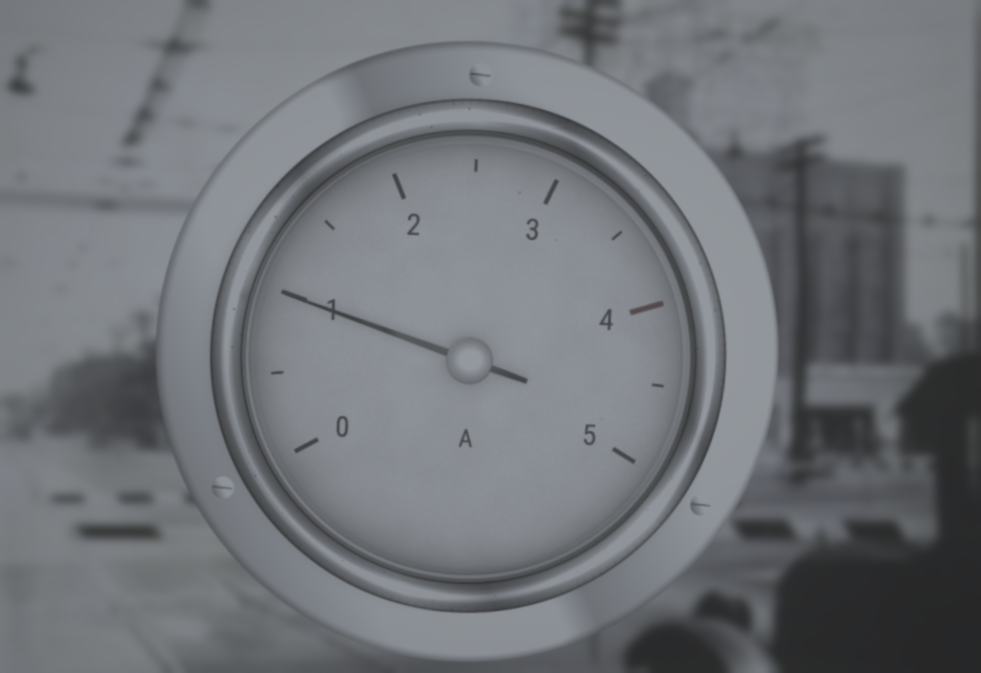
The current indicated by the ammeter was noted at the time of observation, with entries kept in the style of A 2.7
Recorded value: A 1
